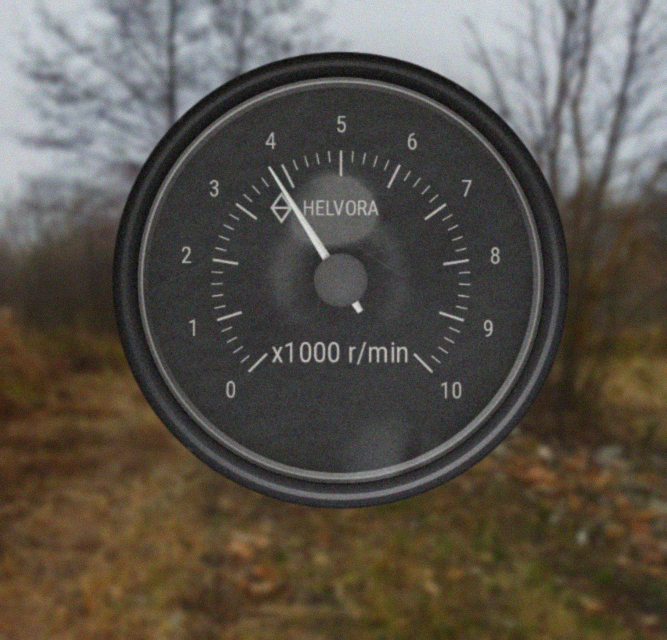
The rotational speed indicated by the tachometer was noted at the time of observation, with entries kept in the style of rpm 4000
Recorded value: rpm 3800
